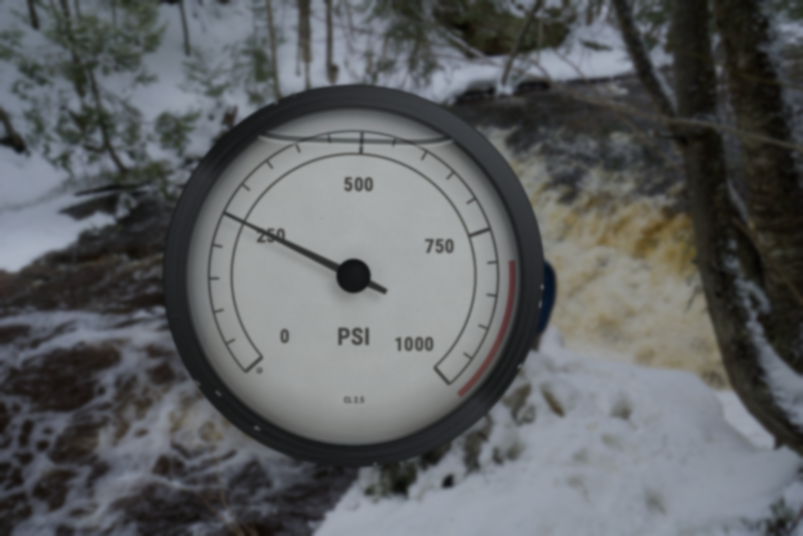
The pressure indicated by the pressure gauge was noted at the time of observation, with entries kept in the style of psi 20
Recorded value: psi 250
